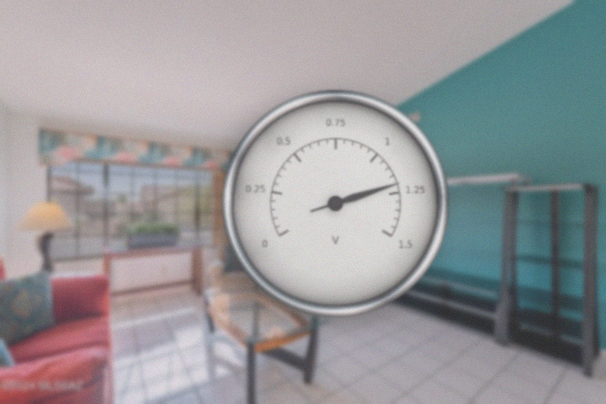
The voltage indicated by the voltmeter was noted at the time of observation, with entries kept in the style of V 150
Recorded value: V 1.2
